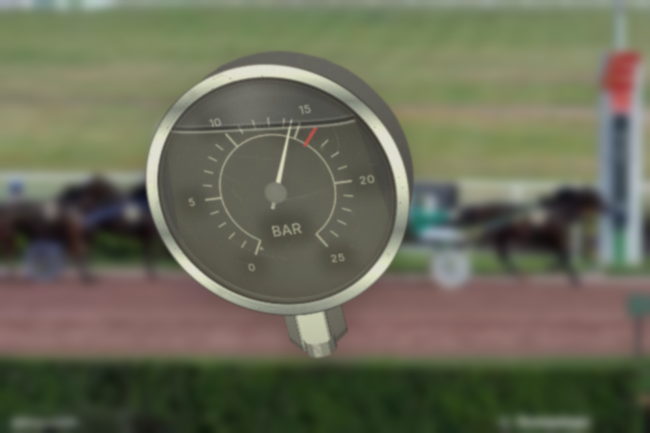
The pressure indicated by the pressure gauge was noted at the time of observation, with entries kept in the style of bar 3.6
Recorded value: bar 14.5
